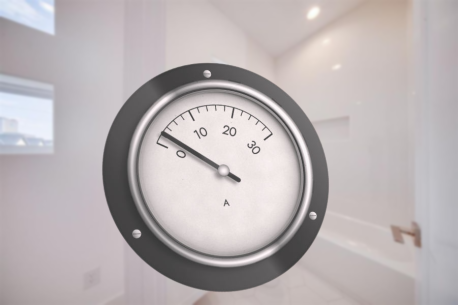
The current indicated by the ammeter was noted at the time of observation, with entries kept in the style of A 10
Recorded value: A 2
